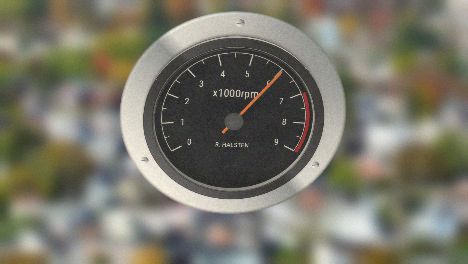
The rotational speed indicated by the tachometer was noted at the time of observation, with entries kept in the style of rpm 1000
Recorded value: rpm 6000
